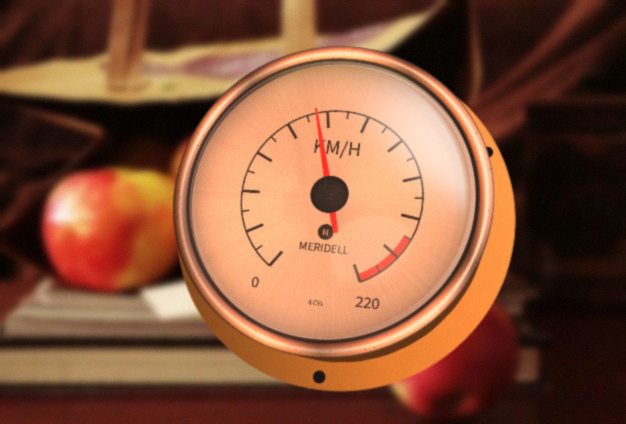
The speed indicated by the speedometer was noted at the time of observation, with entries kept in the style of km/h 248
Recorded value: km/h 95
